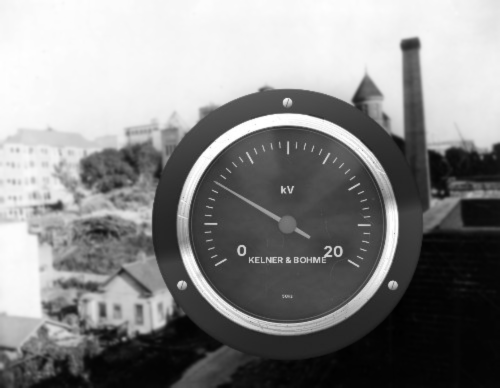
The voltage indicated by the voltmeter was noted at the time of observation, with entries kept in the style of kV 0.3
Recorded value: kV 5
